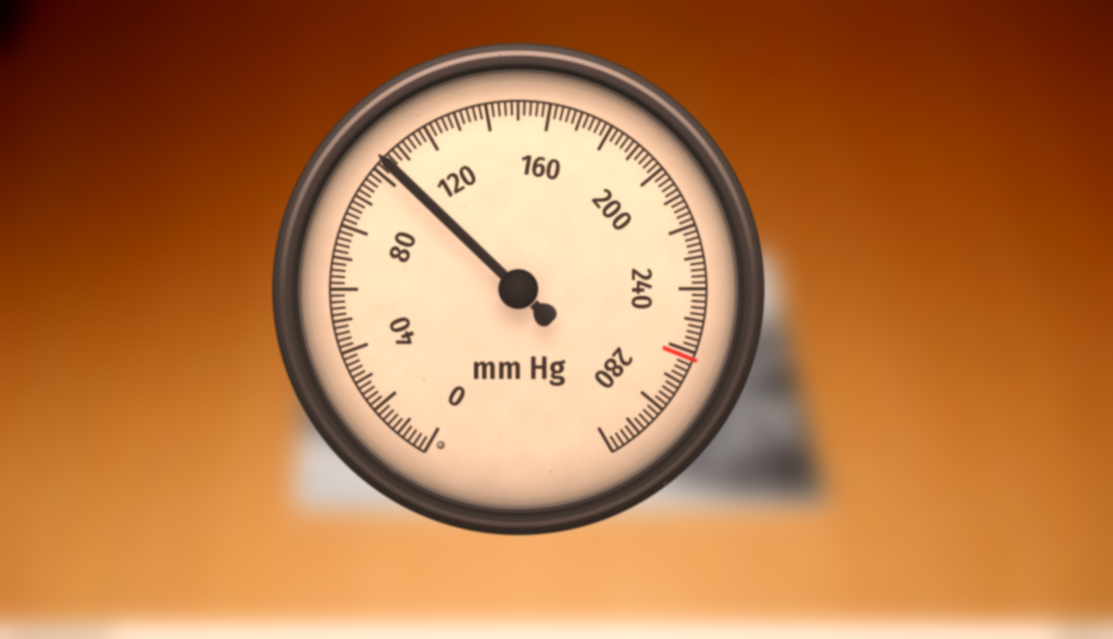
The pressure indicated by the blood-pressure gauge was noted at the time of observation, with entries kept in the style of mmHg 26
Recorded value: mmHg 104
